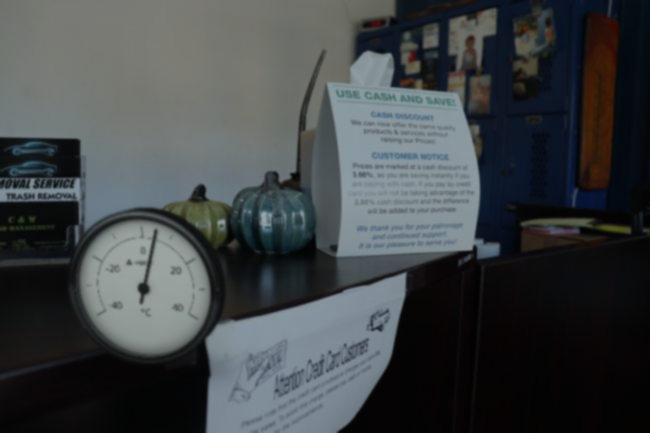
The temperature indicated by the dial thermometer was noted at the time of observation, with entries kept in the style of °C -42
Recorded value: °C 5
